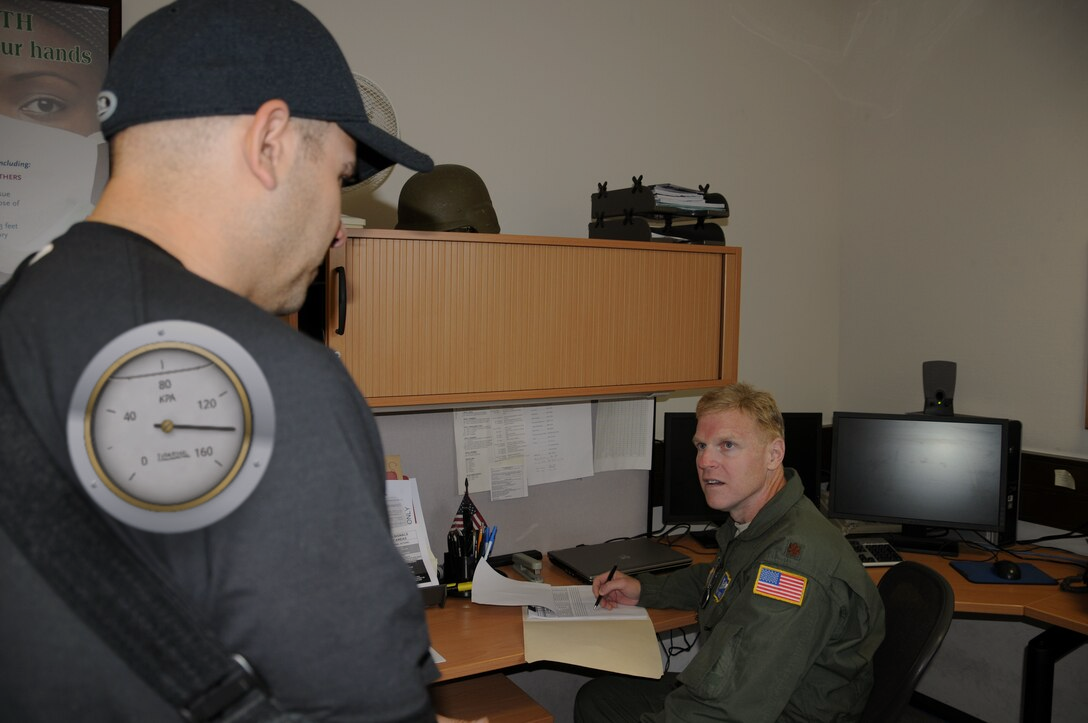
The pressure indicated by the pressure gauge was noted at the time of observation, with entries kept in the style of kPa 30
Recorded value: kPa 140
